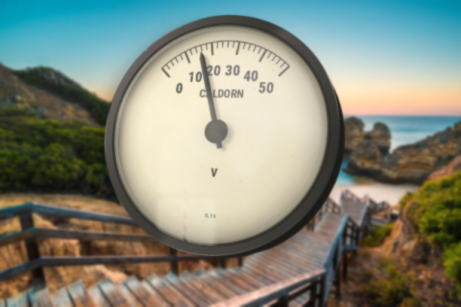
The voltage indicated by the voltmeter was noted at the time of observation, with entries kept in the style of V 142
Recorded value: V 16
